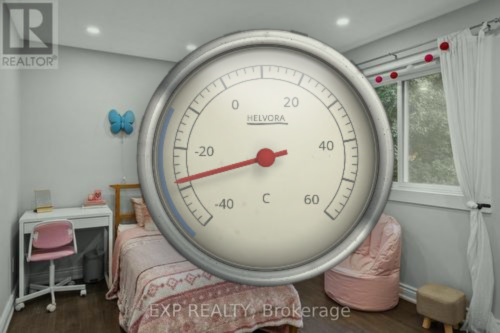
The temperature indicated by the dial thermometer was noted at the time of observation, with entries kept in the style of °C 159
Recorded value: °C -28
